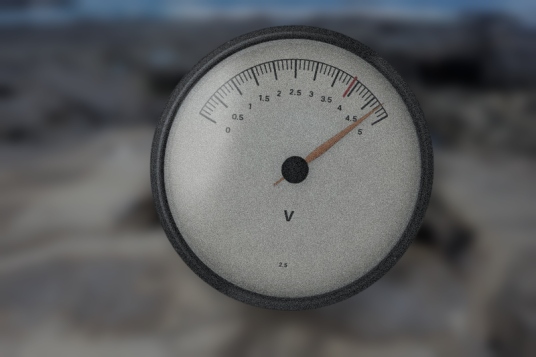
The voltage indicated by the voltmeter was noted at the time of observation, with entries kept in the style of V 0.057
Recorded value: V 4.7
